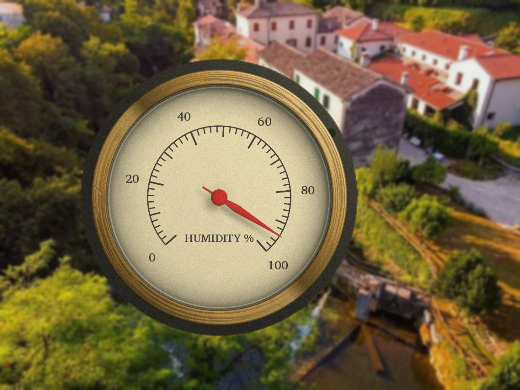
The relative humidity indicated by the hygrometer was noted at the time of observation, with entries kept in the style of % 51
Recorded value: % 94
